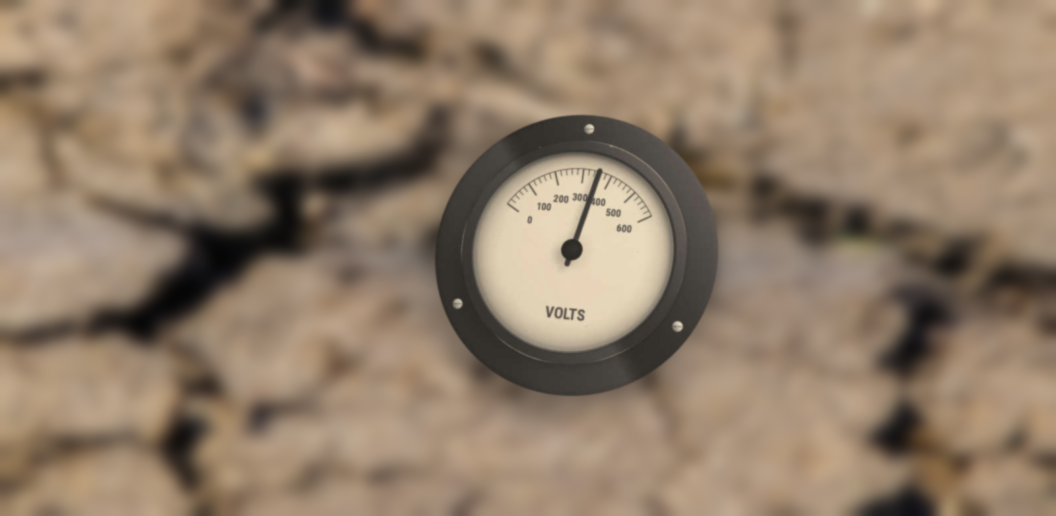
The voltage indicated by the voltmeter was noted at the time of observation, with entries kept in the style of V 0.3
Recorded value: V 360
